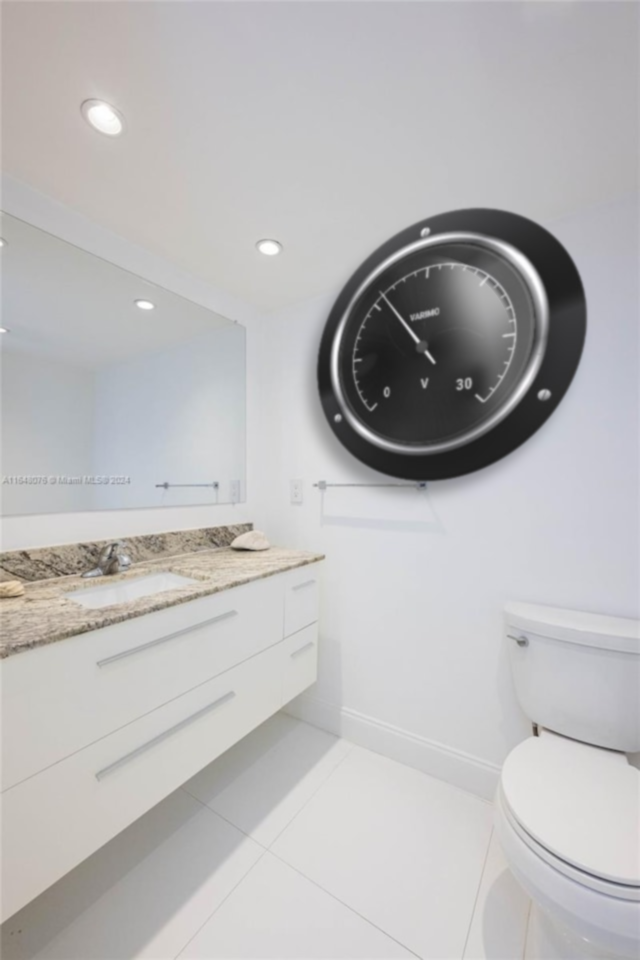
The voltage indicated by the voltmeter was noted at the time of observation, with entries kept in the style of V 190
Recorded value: V 11
